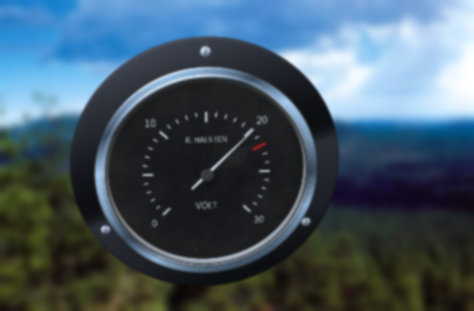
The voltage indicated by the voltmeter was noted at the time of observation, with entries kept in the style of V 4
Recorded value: V 20
